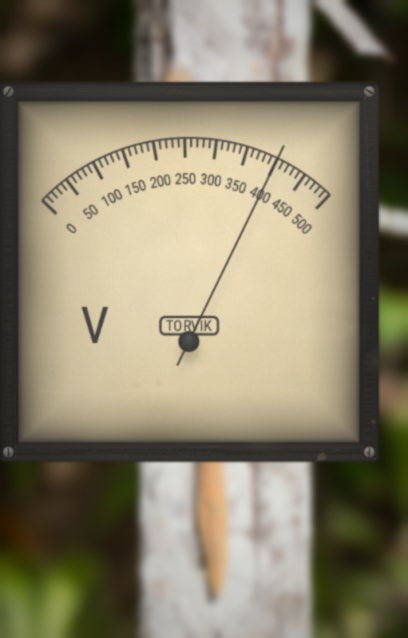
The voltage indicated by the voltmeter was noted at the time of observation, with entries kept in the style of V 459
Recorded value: V 400
